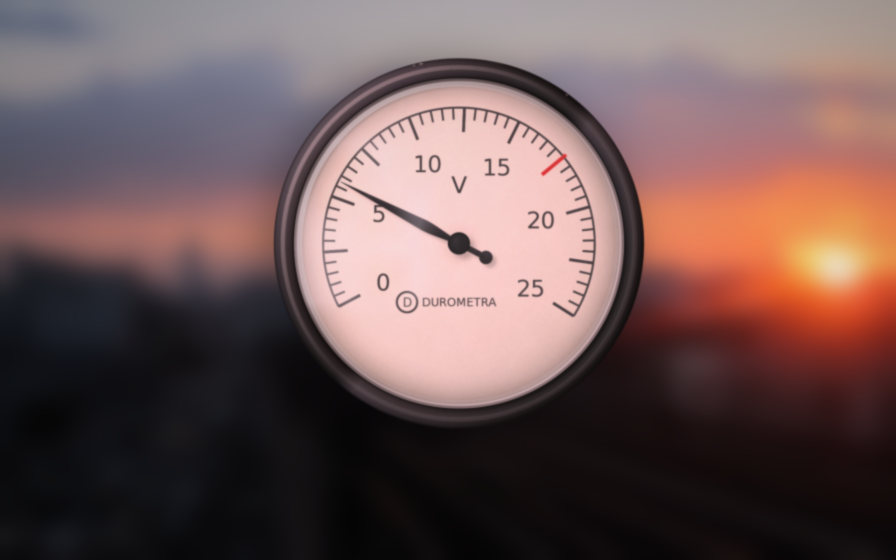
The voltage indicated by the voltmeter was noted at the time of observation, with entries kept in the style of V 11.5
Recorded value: V 5.75
